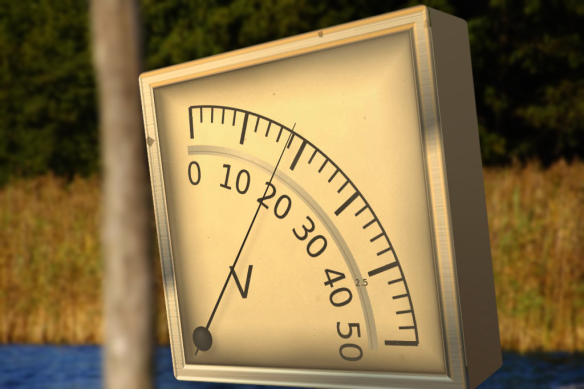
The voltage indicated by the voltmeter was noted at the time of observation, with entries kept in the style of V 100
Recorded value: V 18
